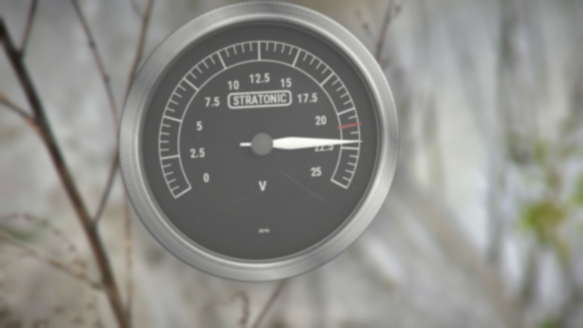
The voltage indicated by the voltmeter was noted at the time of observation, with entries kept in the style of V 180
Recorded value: V 22
